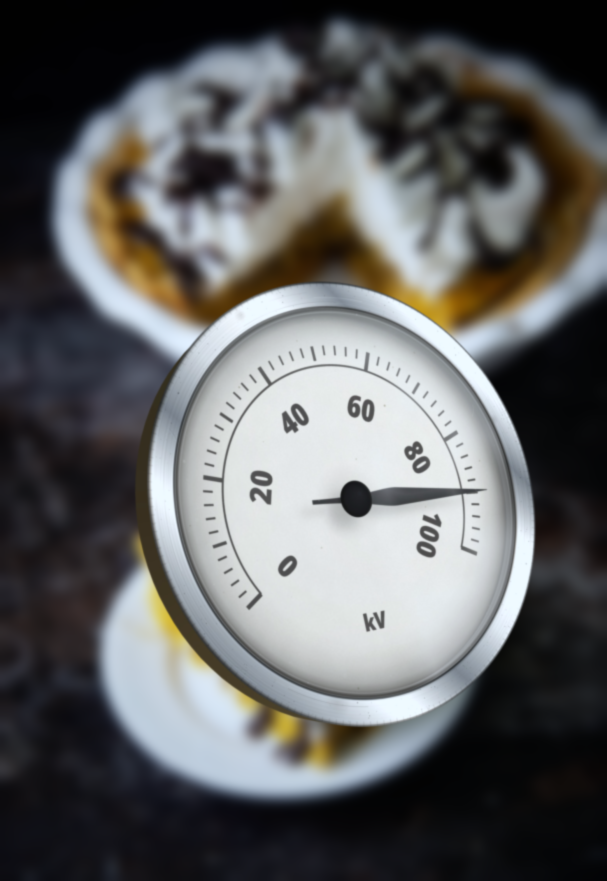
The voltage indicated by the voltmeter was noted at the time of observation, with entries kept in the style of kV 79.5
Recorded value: kV 90
